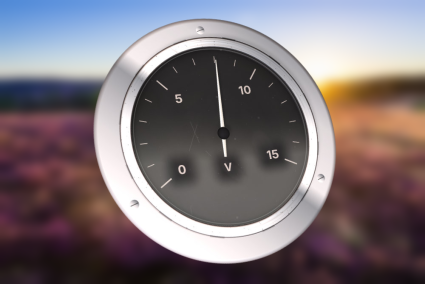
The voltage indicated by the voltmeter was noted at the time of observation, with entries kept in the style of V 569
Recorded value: V 8
